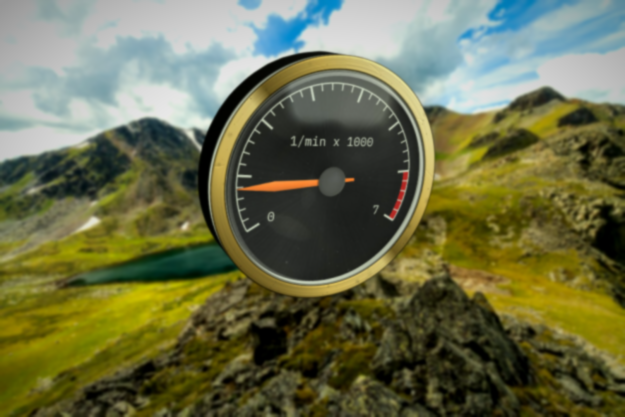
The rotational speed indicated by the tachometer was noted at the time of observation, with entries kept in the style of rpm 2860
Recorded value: rpm 800
